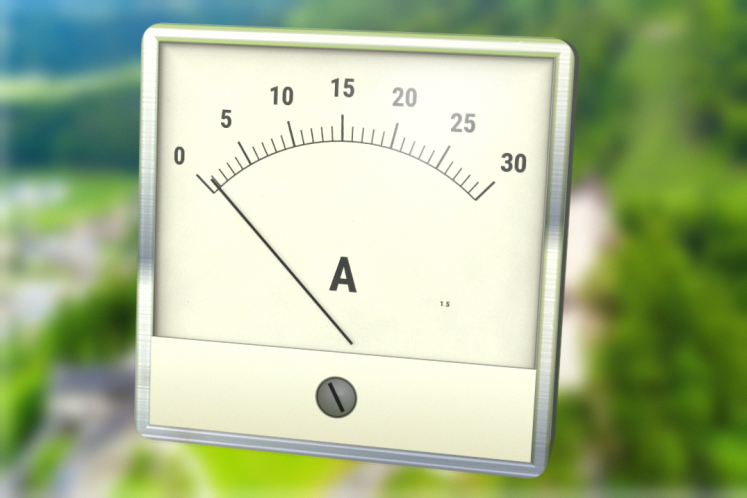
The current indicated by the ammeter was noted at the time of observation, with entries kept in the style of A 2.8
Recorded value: A 1
